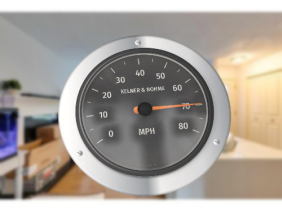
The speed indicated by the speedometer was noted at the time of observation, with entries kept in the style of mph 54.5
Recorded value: mph 70
